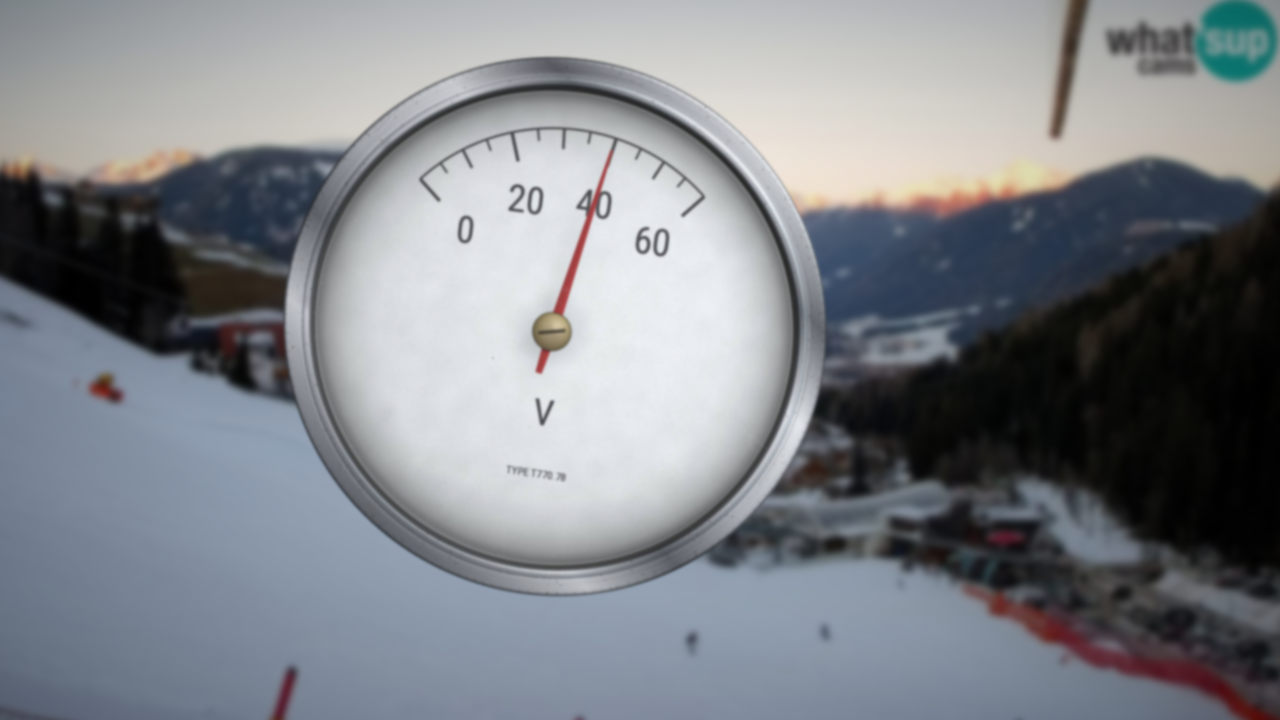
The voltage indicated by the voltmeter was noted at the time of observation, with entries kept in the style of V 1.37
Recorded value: V 40
